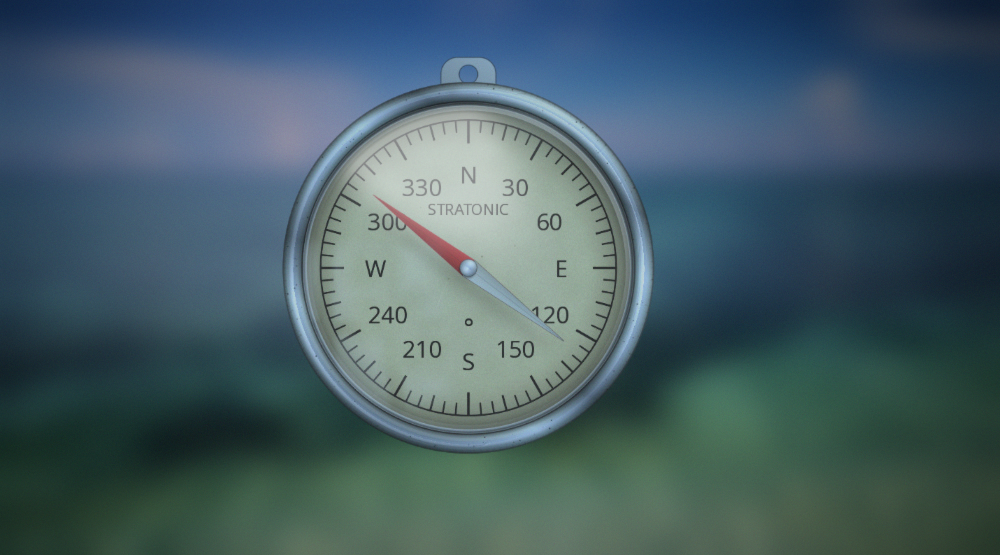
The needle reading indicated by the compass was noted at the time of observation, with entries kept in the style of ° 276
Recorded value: ° 307.5
